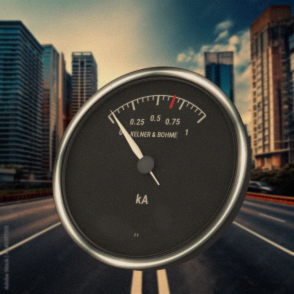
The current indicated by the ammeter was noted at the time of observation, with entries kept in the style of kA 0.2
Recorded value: kA 0.05
